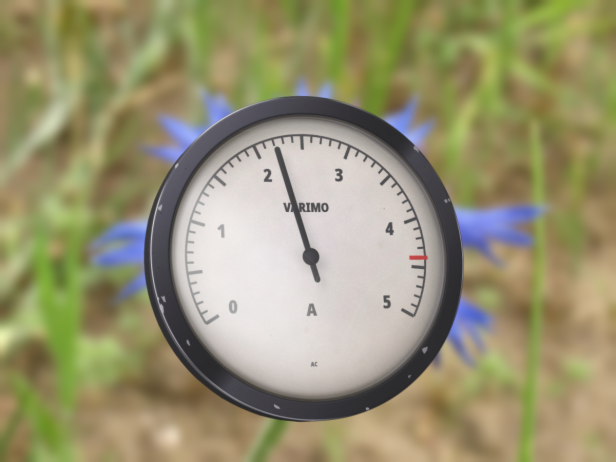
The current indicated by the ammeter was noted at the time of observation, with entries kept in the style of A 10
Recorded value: A 2.2
